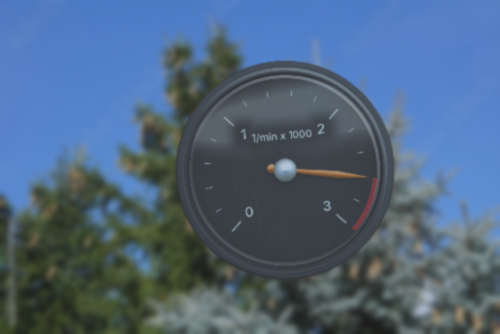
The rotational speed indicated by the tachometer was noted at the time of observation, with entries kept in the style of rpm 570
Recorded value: rpm 2600
